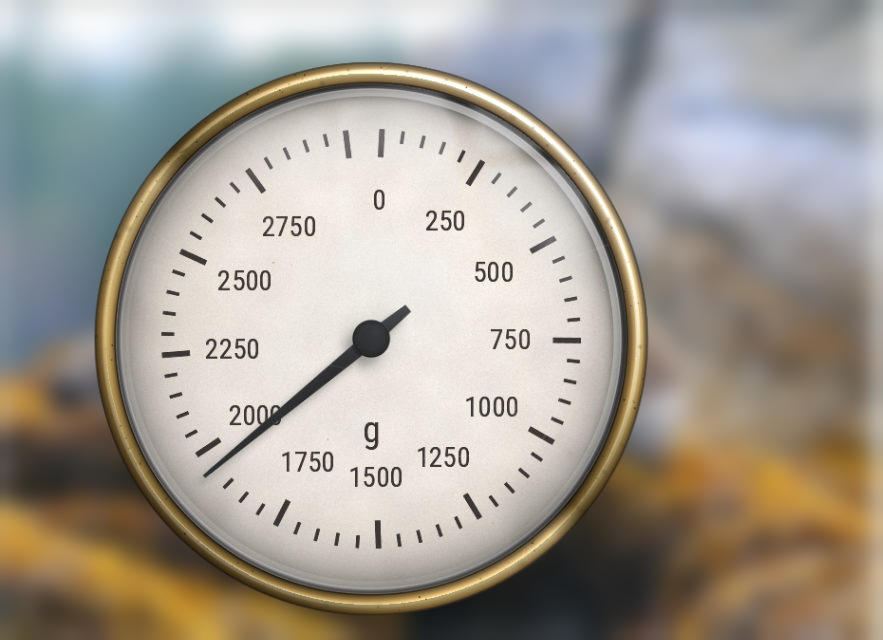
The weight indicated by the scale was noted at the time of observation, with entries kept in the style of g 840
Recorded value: g 1950
